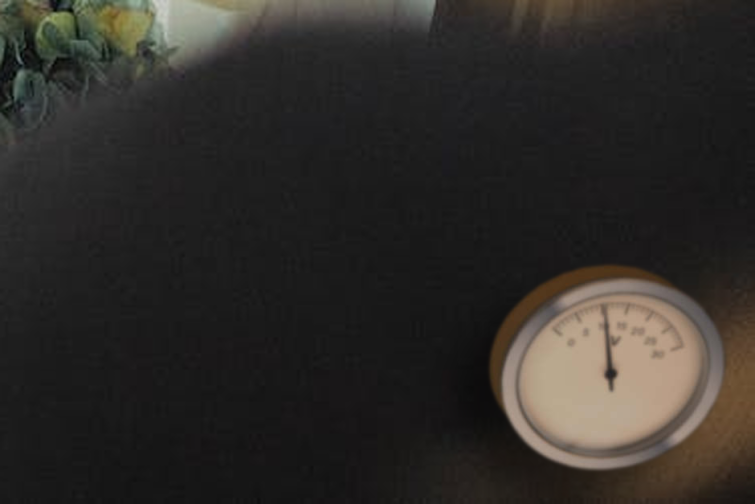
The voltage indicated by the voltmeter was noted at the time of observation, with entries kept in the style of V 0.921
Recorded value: V 10
